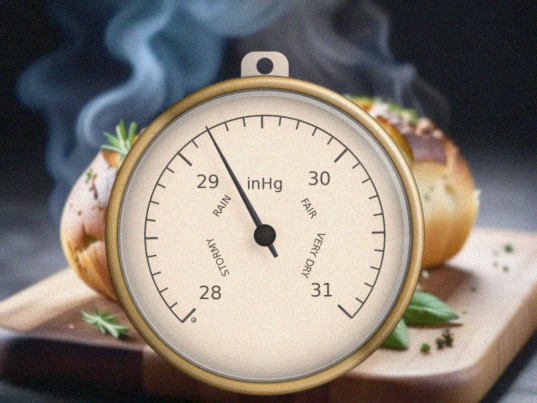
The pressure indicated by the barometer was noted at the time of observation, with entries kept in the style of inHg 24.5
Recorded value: inHg 29.2
